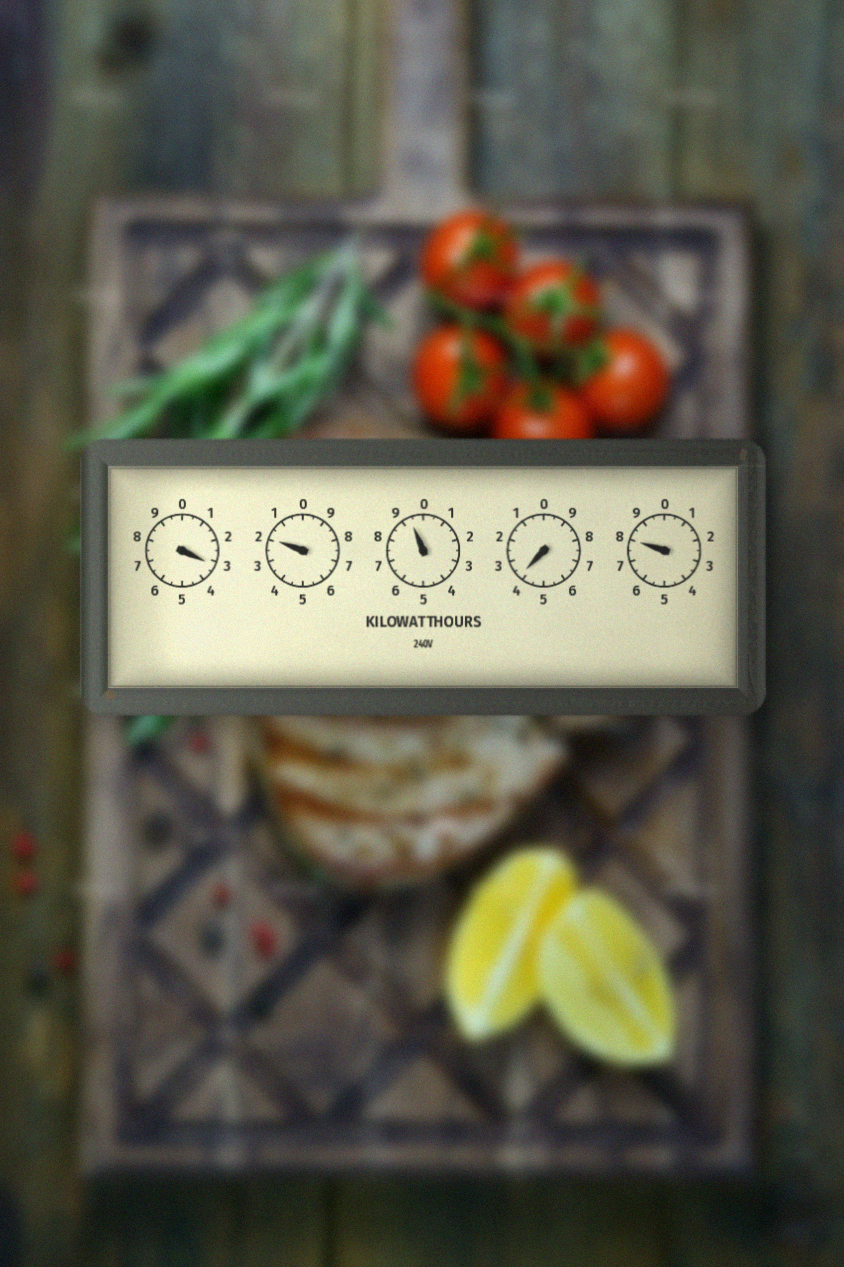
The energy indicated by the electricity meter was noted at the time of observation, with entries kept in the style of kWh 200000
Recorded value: kWh 31938
